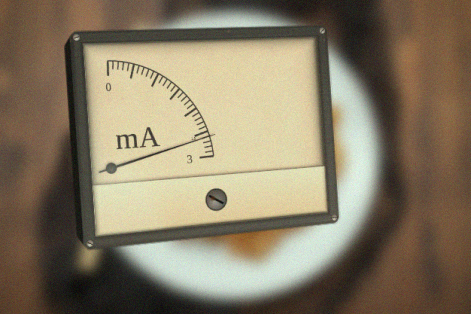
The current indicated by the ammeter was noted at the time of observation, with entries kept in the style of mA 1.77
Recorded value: mA 2.6
